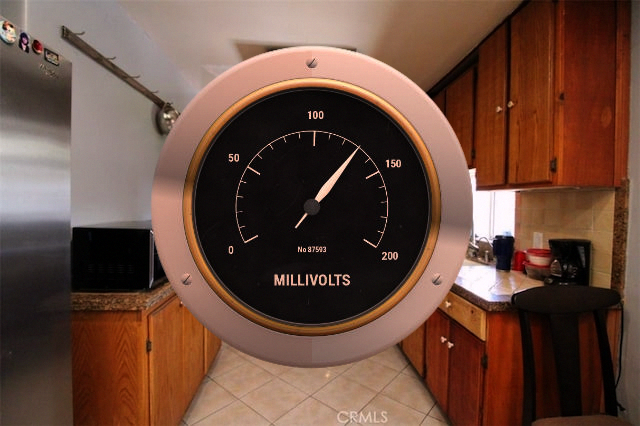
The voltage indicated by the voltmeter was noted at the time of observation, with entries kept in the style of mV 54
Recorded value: mV 130
